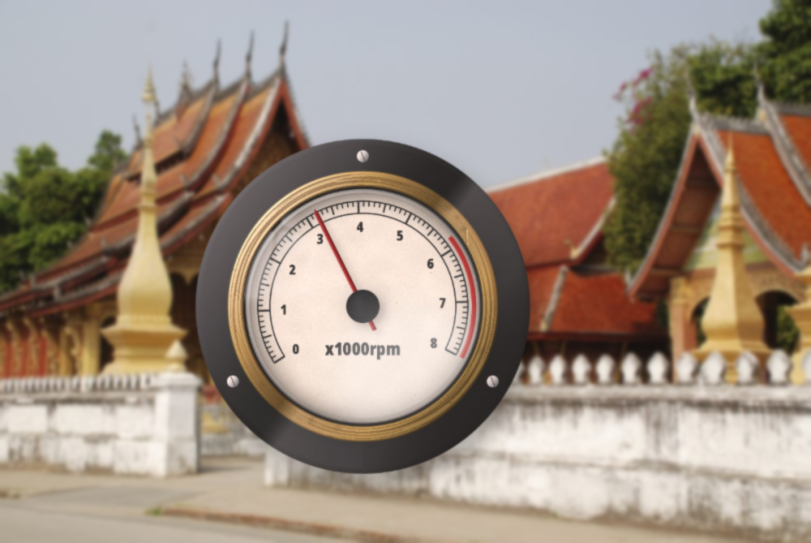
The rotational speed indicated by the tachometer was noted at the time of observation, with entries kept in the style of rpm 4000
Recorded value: rpm 3200
